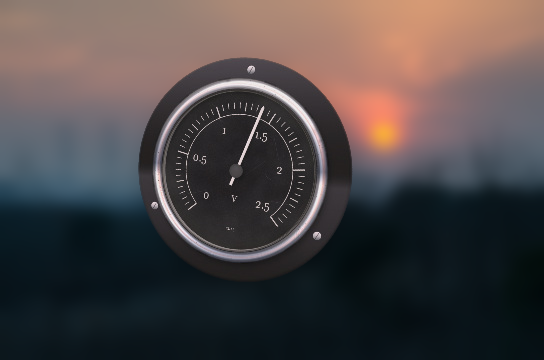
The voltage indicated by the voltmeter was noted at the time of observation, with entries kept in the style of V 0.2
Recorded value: V 1.4
